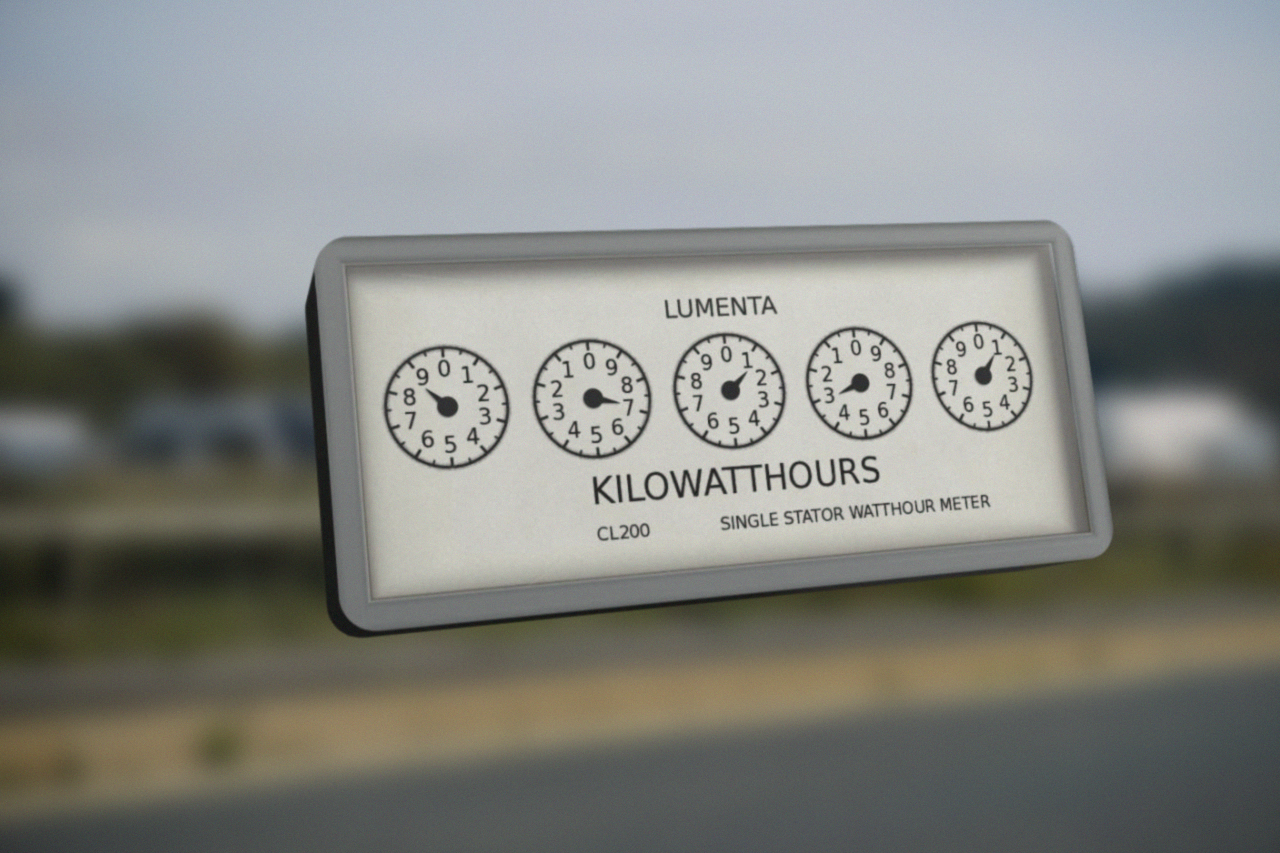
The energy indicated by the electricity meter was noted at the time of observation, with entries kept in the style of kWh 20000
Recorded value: kWh 87131
